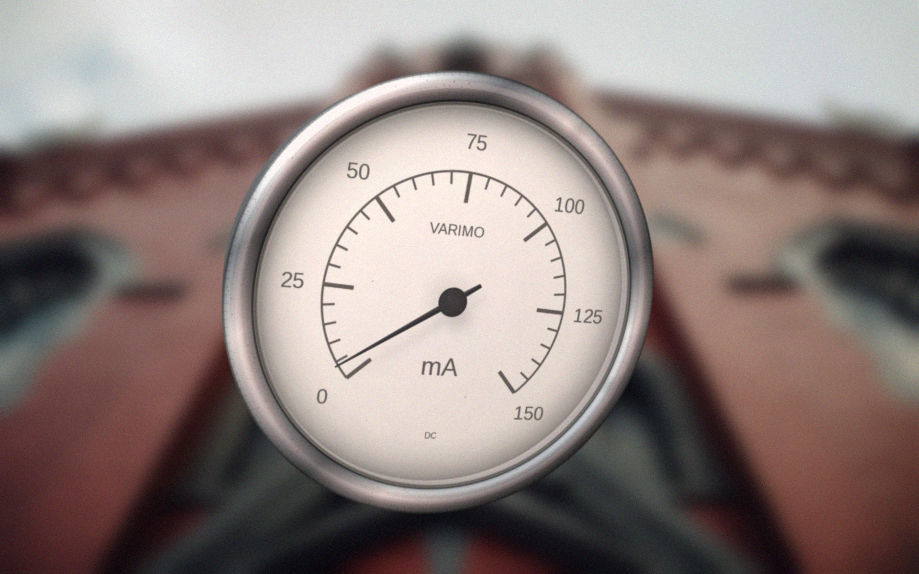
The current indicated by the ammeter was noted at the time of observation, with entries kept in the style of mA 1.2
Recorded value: mA 5
